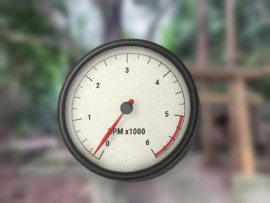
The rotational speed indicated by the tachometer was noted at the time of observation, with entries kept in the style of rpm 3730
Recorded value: rpm 125
